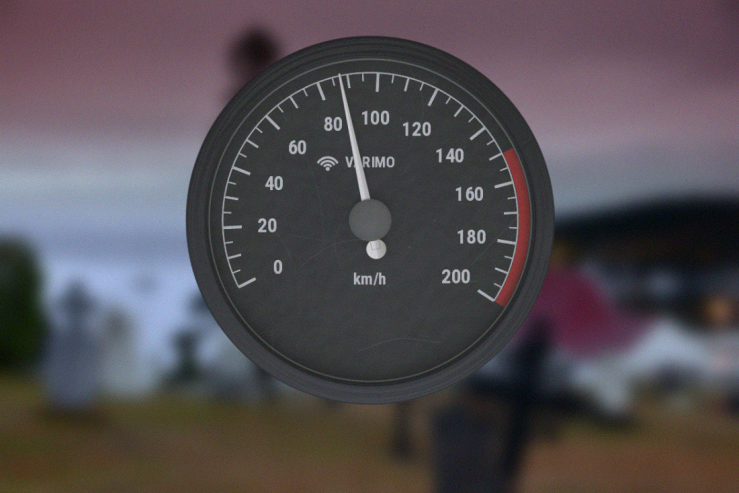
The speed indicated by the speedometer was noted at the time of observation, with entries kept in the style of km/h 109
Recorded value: km/h 87.5
